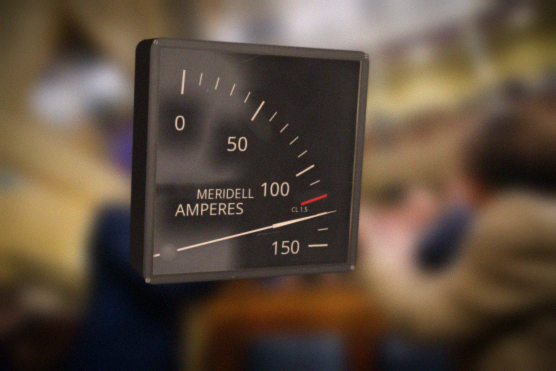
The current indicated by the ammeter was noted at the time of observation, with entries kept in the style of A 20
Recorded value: A 130
